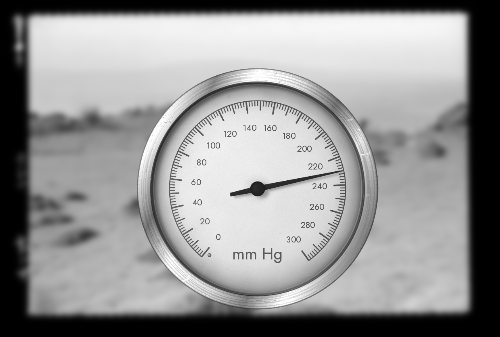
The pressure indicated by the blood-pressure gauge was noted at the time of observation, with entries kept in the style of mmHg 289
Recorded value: mmHg 230
